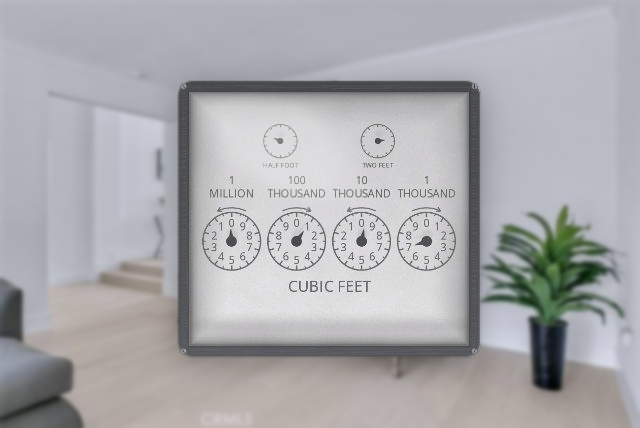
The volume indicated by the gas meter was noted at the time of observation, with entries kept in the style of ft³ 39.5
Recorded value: ft³ 9700
